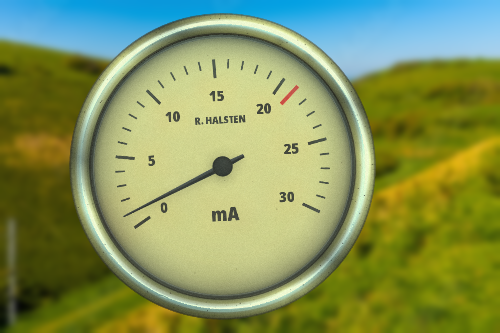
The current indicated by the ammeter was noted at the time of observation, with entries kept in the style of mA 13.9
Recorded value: mA 1
